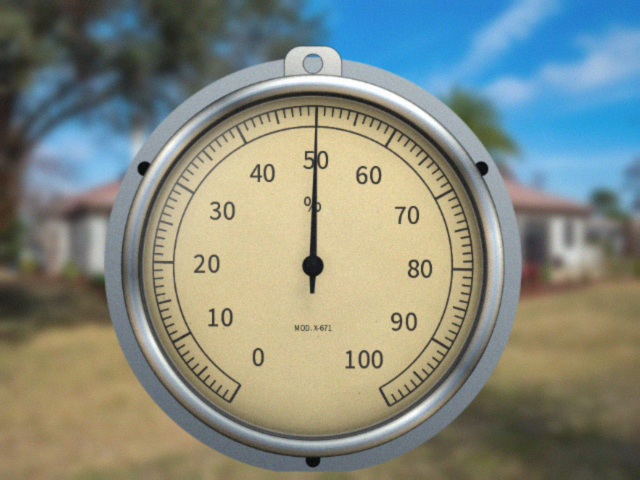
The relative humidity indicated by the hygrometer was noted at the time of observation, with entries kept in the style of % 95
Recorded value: % 50
